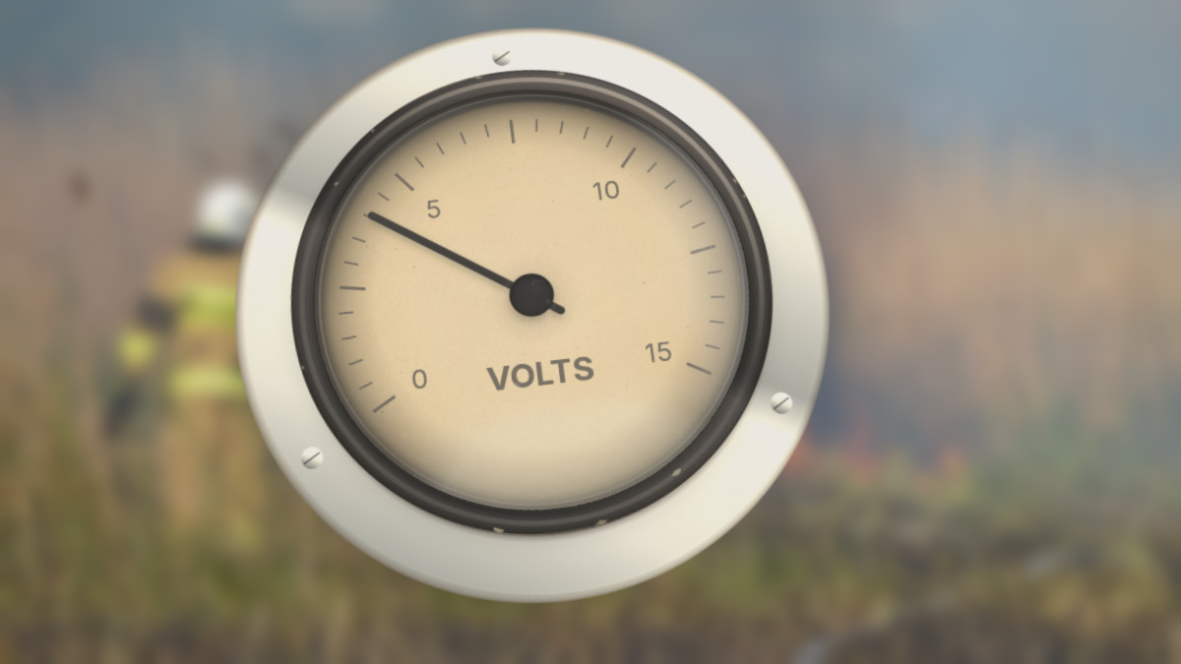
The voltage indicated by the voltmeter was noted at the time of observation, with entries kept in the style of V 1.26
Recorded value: V 4
